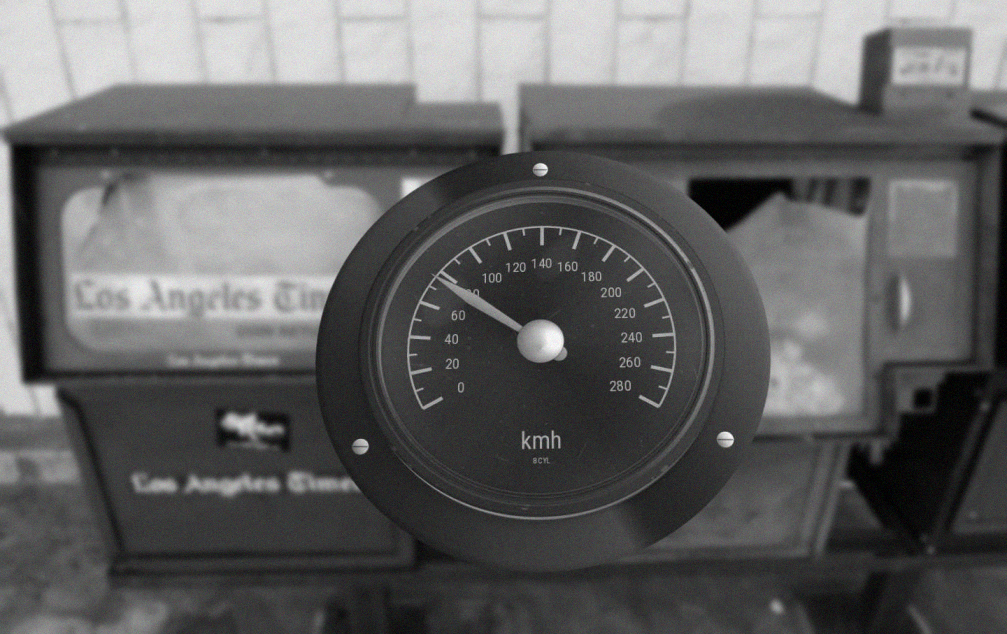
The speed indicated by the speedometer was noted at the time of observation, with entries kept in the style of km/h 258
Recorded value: km/h 75
